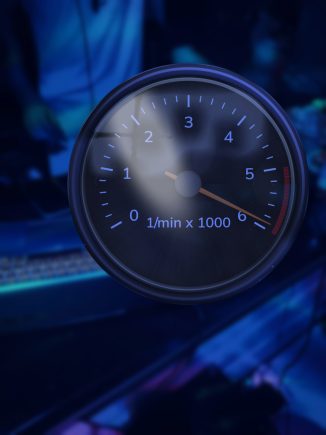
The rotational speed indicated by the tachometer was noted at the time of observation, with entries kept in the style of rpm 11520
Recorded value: rpm 5900
